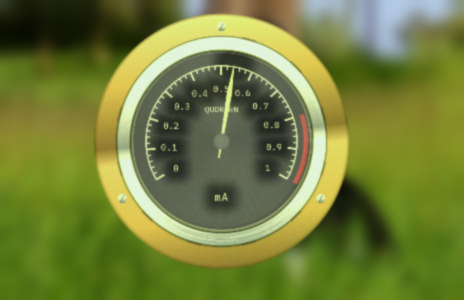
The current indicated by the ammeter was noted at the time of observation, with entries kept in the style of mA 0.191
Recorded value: mA 0.54
